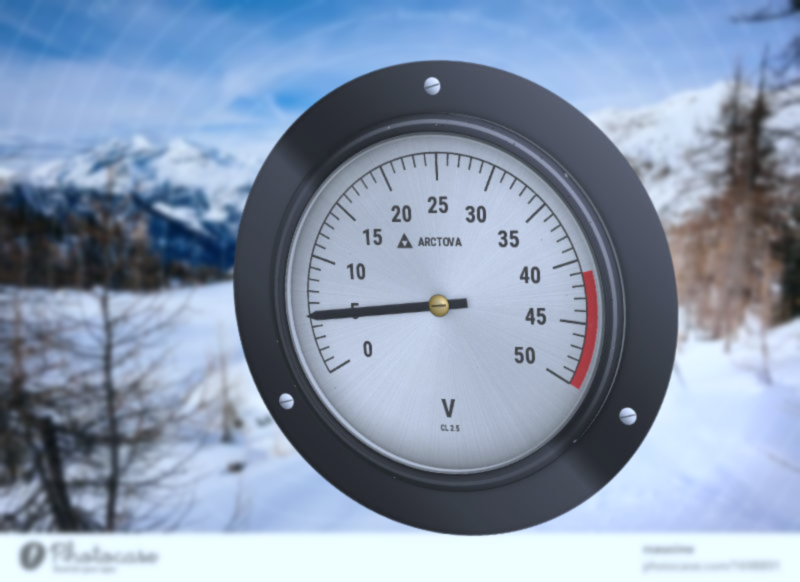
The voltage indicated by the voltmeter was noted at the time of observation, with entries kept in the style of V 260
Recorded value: V 5
